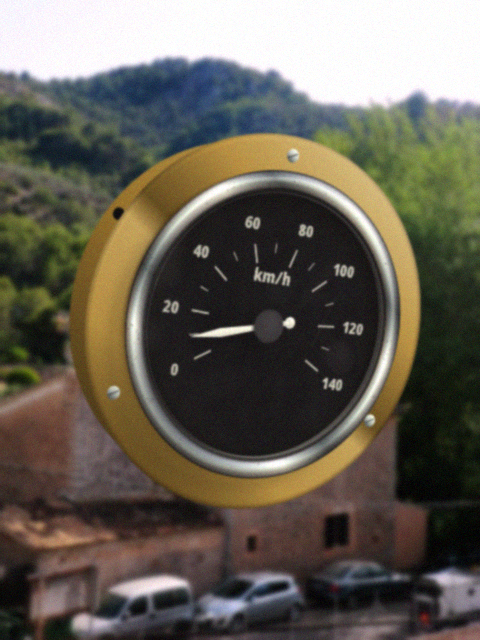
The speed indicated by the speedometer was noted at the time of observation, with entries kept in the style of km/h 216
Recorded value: km/h 10
